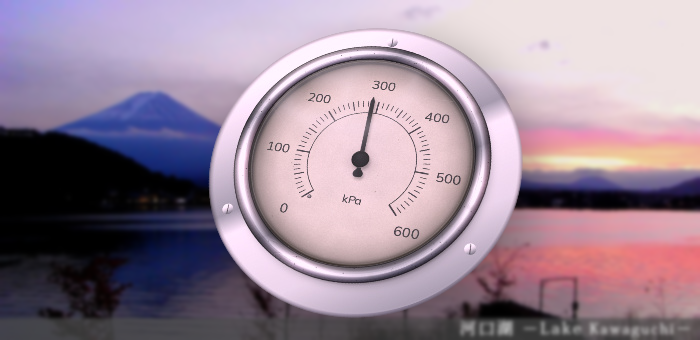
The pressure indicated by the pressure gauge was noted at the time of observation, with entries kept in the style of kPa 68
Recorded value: kPa 290
